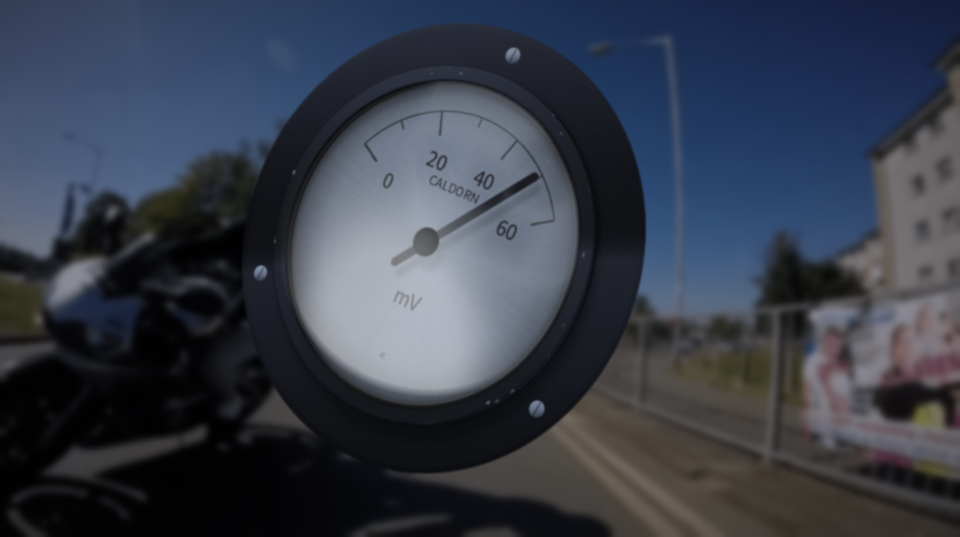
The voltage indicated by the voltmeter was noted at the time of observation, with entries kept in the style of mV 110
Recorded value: mV 50
